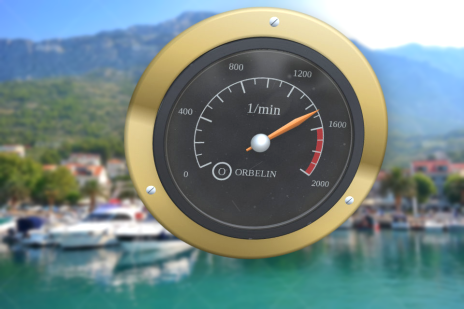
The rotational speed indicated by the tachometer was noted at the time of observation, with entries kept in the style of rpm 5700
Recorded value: rpm 1450
